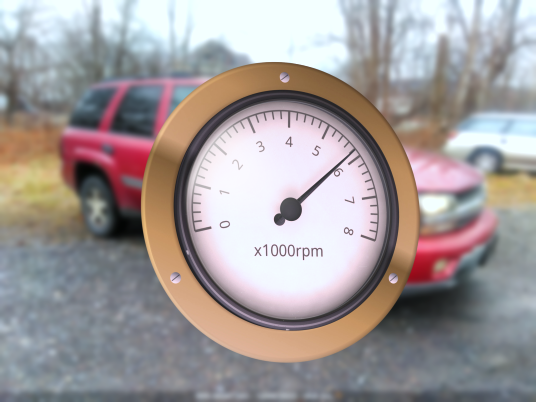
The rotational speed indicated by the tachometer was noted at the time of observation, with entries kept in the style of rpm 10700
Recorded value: rpm 5800
